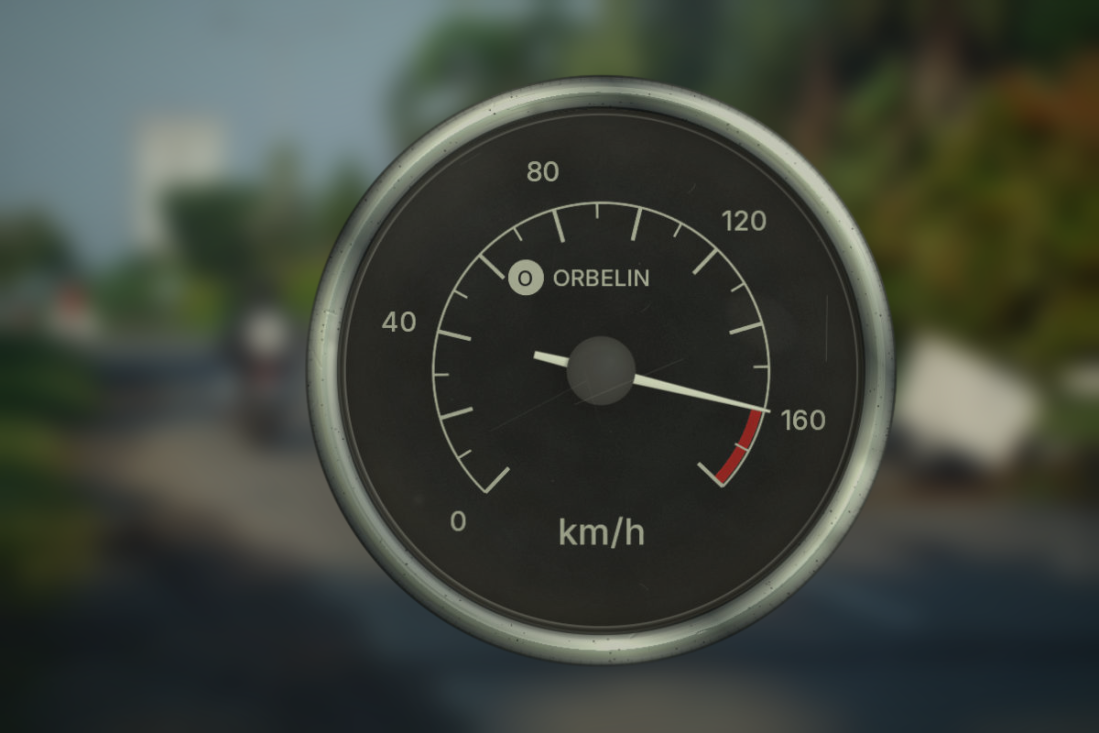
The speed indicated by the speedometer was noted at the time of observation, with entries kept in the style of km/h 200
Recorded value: km/h 160
